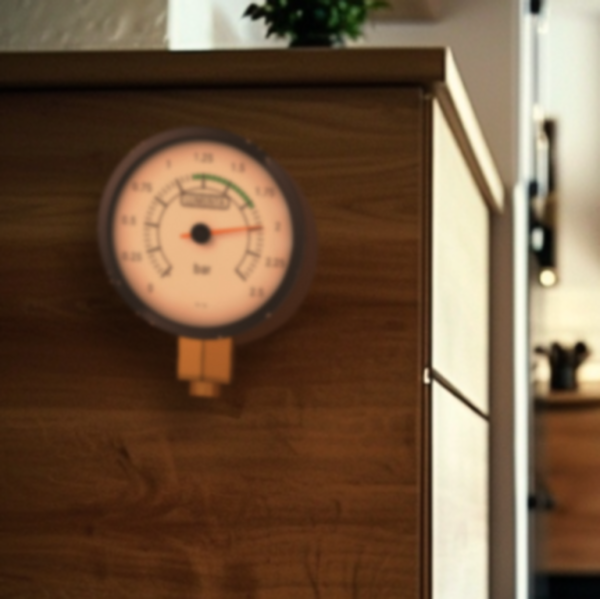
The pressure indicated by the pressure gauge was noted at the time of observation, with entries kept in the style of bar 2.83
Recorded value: bar 2
